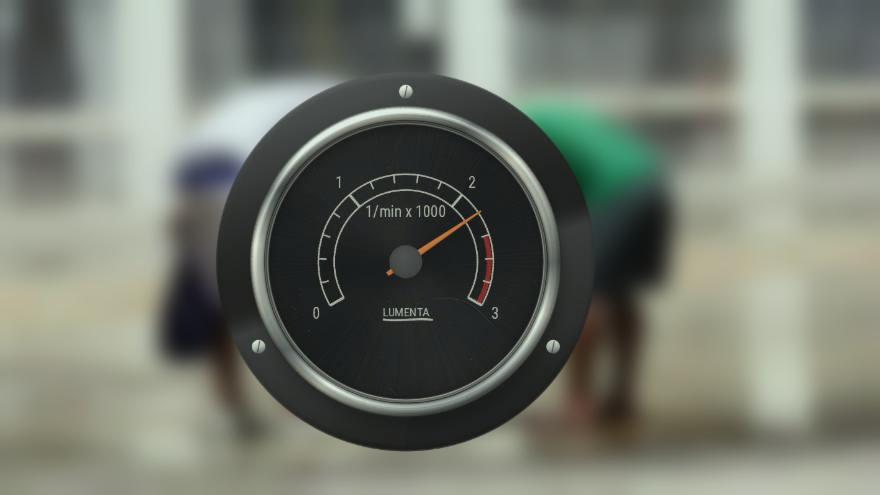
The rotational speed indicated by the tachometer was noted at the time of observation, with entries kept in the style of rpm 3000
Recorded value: rpm 2200
